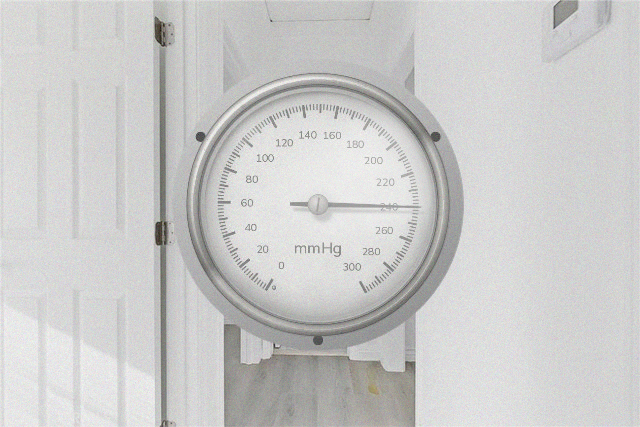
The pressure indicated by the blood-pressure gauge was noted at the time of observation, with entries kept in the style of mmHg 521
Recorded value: mmHg 240
